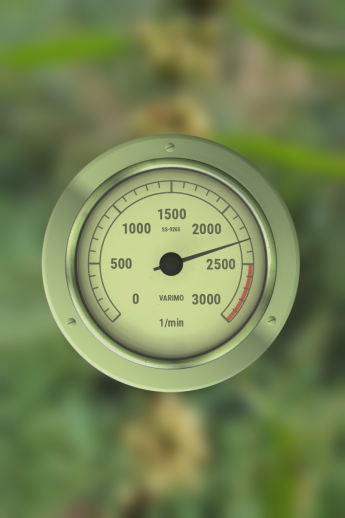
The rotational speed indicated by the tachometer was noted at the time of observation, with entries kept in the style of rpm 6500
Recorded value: rpm 2300
